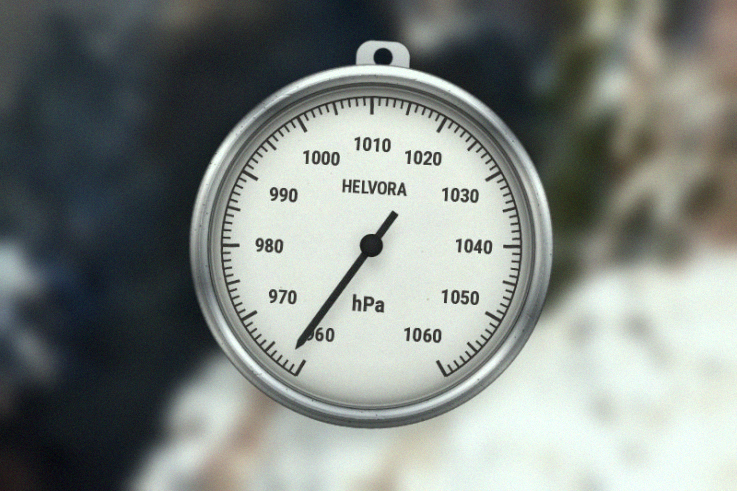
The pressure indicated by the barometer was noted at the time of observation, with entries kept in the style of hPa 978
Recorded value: hPa 962
